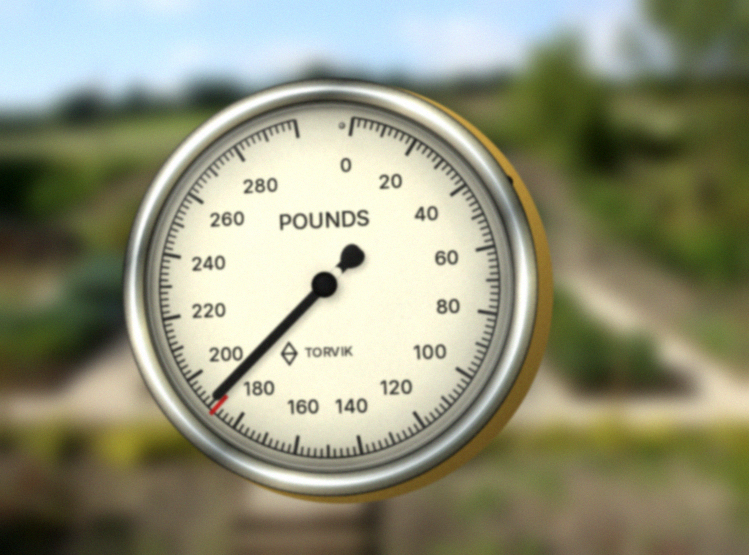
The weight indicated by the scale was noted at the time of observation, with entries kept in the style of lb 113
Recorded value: lb 190
